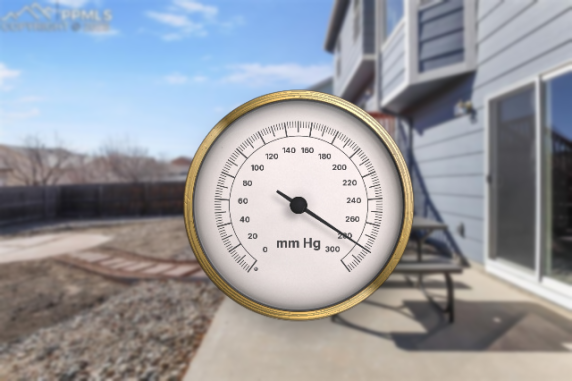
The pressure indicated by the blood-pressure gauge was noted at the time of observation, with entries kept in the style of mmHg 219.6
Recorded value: mmHg 280
